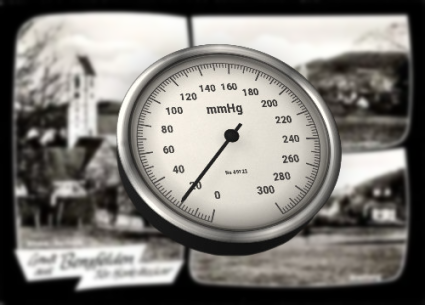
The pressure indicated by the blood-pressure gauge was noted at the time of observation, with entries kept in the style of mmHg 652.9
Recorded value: mmHg 20
